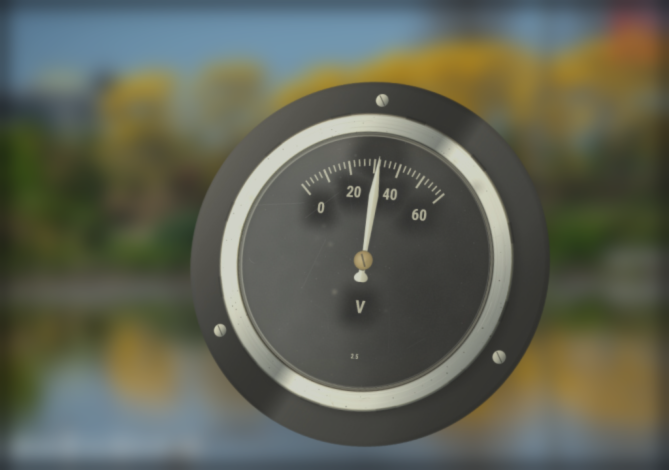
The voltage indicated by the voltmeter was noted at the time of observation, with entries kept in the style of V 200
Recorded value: V 32
